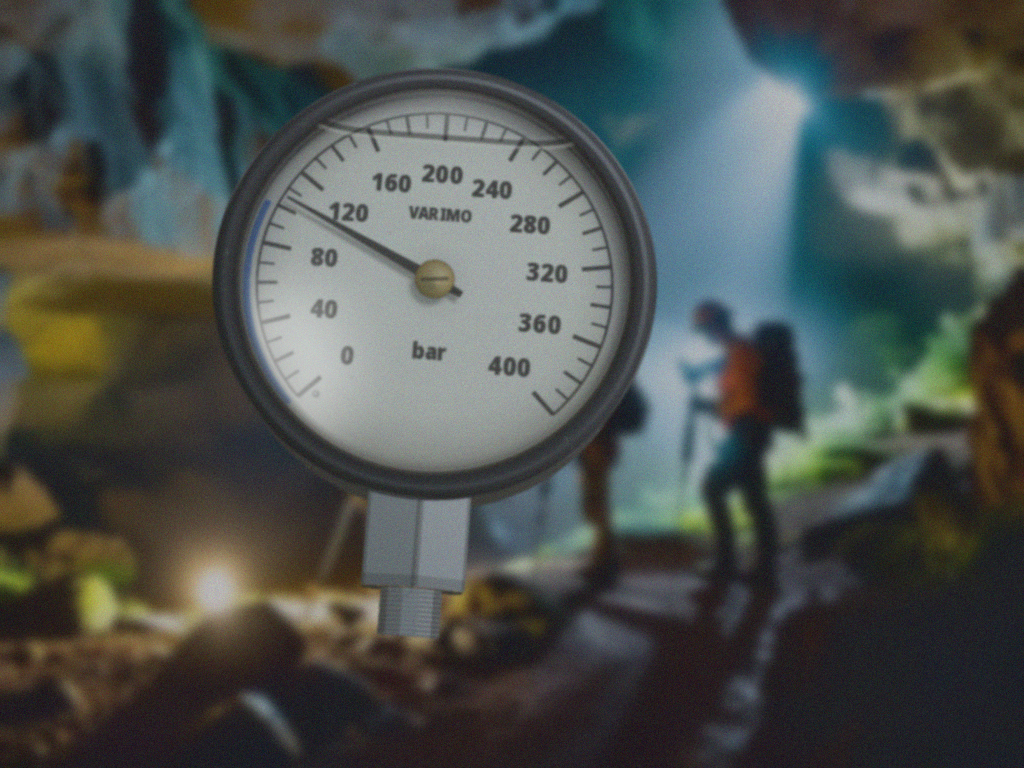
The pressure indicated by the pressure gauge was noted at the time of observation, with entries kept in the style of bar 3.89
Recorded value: bar 105
